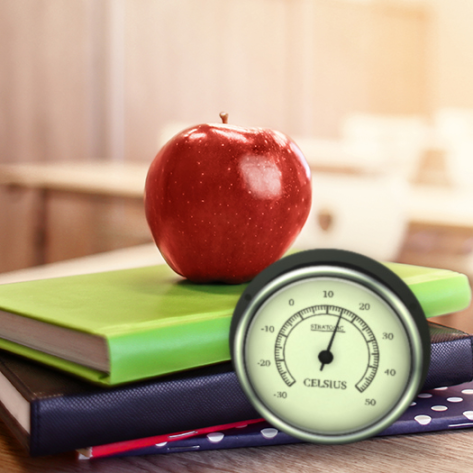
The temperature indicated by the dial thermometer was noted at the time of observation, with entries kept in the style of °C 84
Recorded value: °C 15
